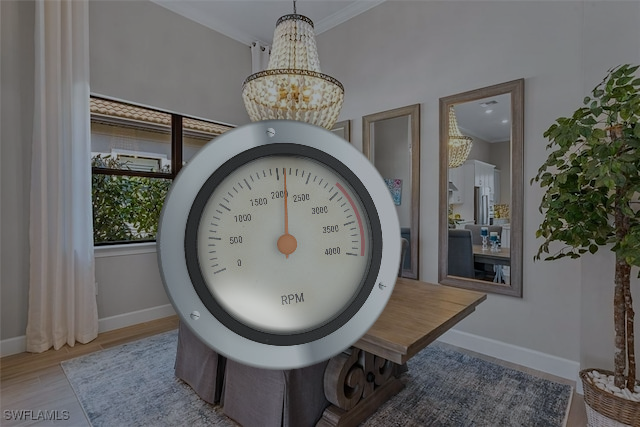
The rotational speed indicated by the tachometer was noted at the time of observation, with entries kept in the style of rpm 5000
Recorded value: rpm 2100
